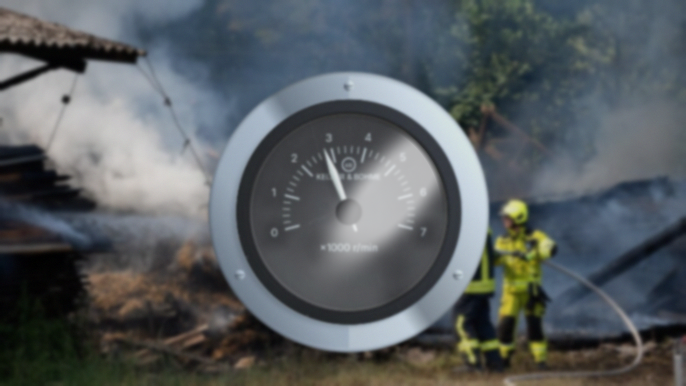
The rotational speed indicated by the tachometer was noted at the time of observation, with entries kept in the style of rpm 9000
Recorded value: rpm 2800
